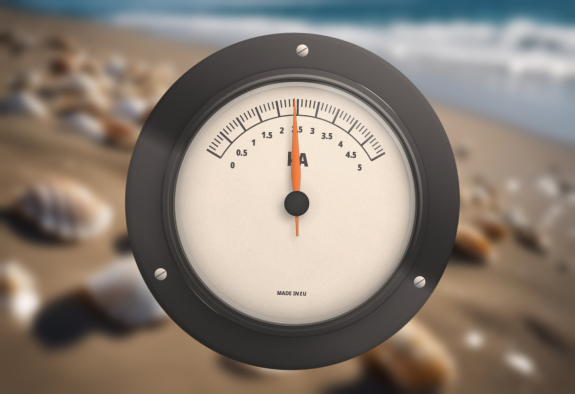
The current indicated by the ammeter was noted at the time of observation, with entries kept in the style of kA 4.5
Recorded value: kA 2.4
